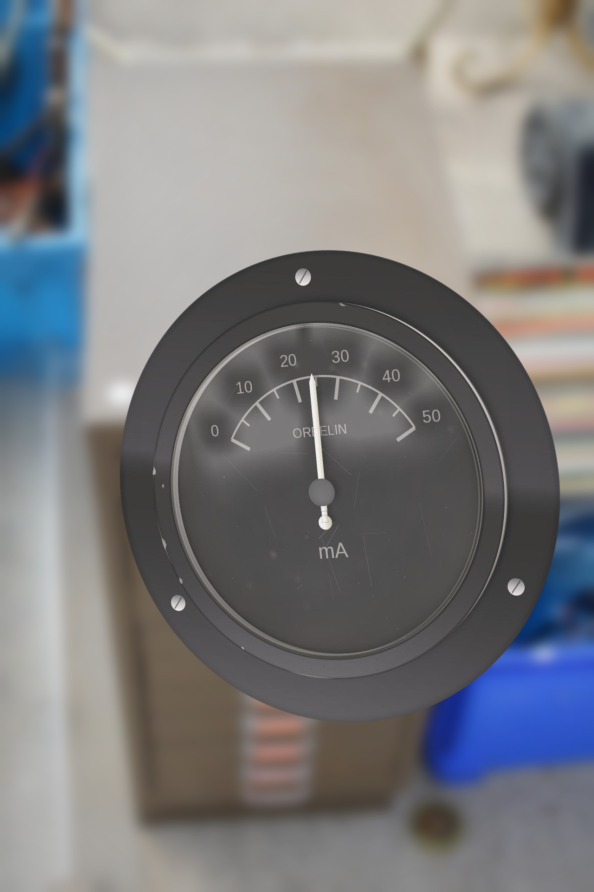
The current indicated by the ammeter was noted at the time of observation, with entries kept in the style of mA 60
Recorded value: mA 25
